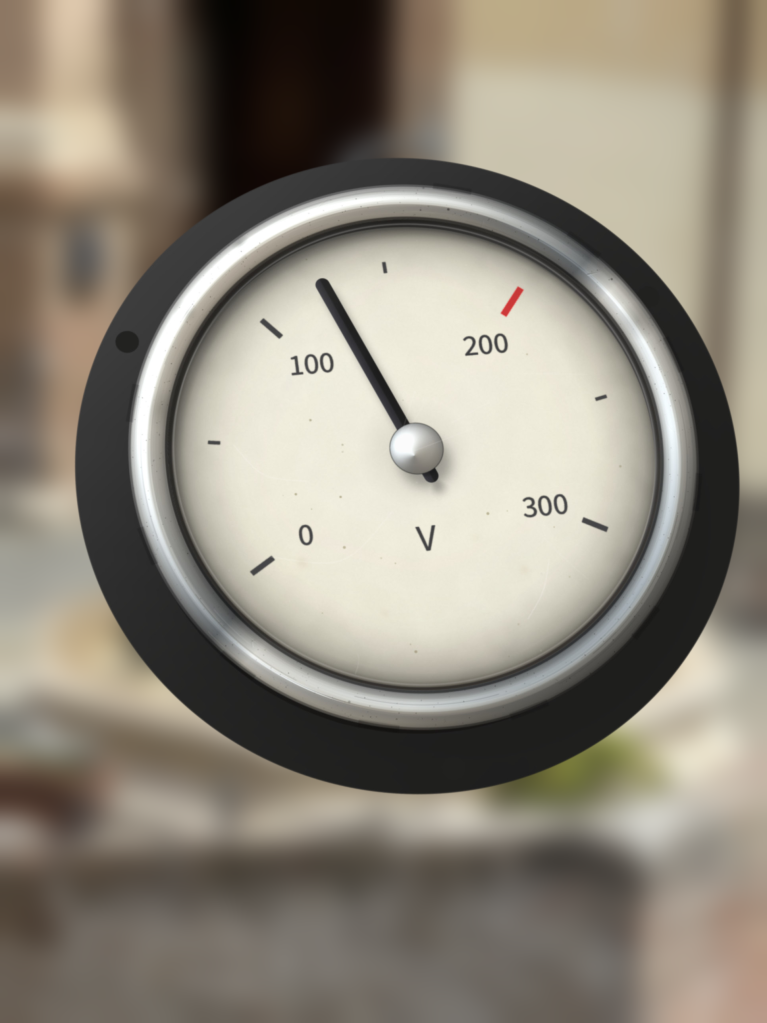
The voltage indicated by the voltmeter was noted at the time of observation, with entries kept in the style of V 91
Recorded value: V 125
